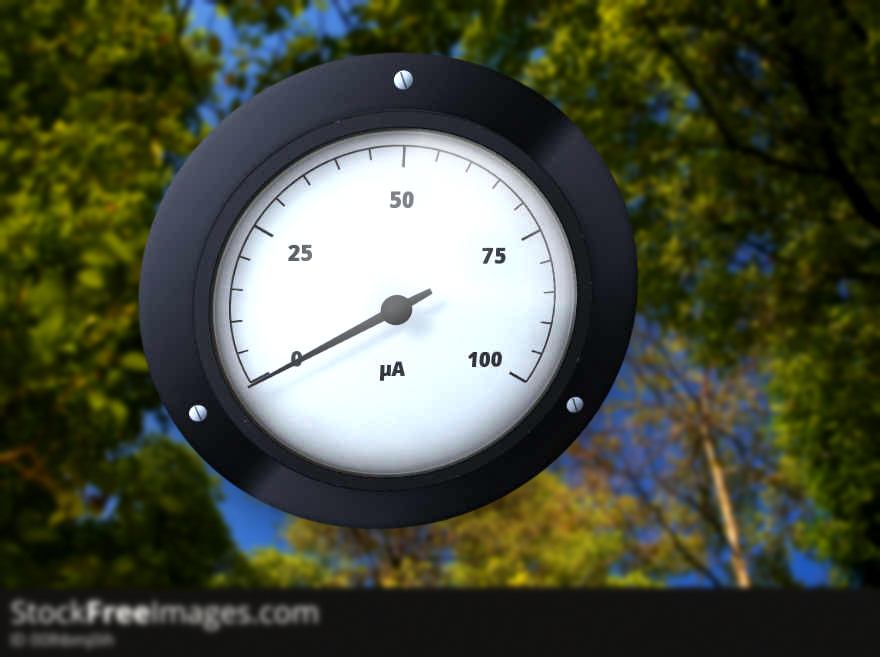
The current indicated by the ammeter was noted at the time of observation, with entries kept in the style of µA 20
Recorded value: µA 0
